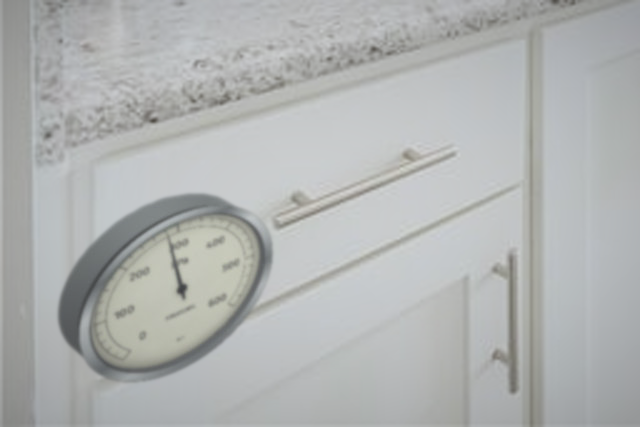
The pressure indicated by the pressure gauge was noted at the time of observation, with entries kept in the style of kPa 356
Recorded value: kPa 280
